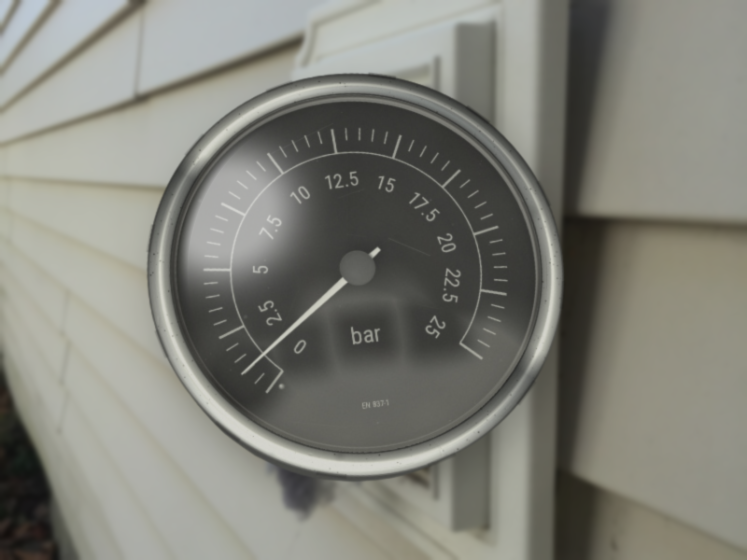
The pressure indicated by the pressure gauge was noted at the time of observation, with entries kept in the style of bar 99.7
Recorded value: bar 1
